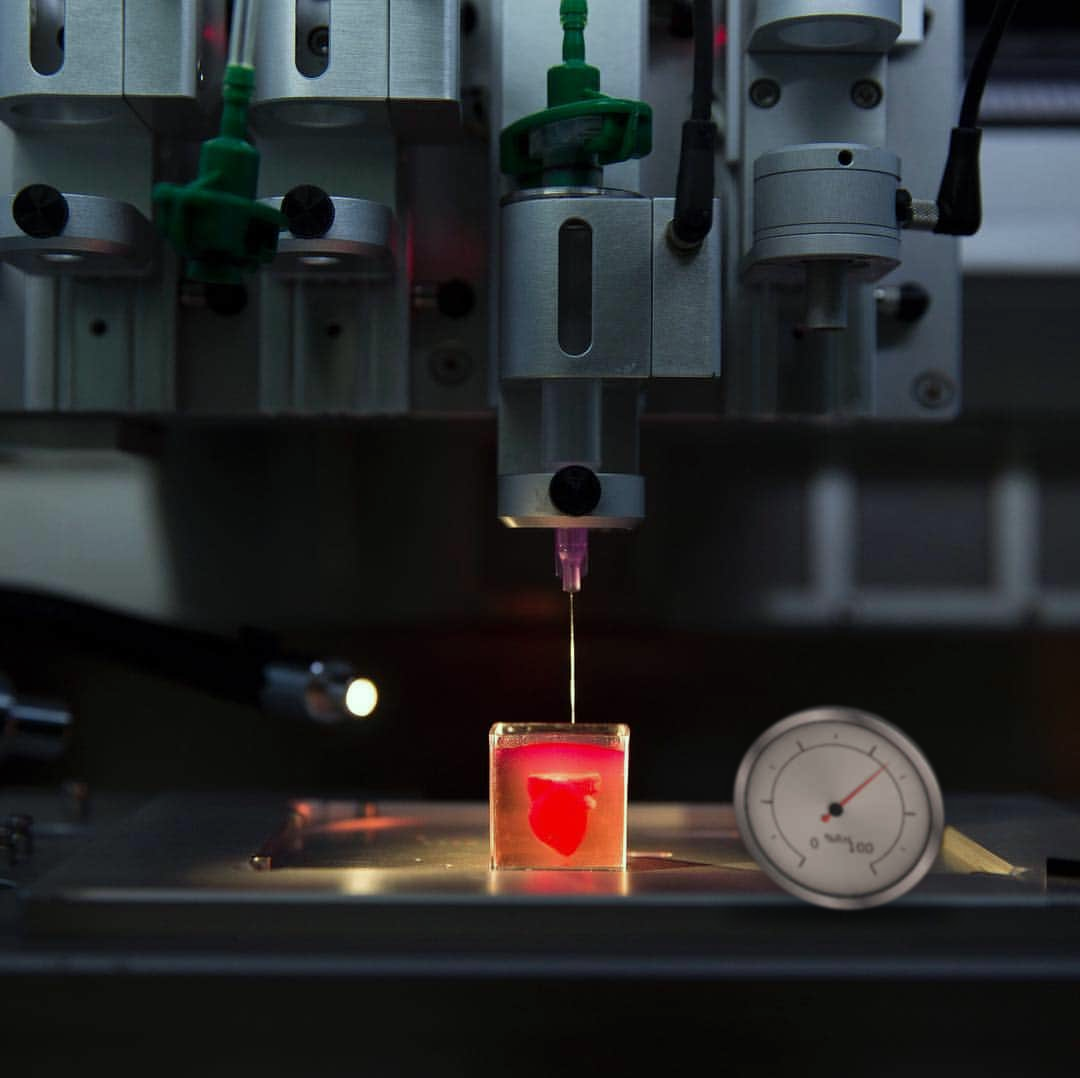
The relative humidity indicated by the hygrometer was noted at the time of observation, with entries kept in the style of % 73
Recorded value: % 65
